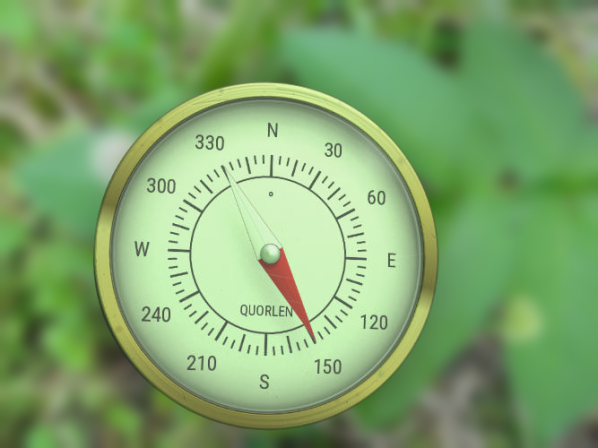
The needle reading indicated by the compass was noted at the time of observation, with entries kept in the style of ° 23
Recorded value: ° 150
